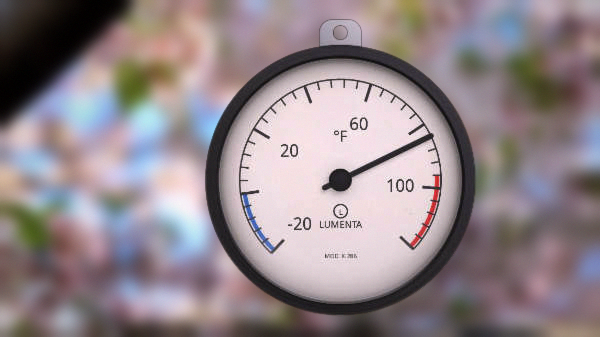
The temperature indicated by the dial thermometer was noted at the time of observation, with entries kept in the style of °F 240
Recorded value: °F 84
